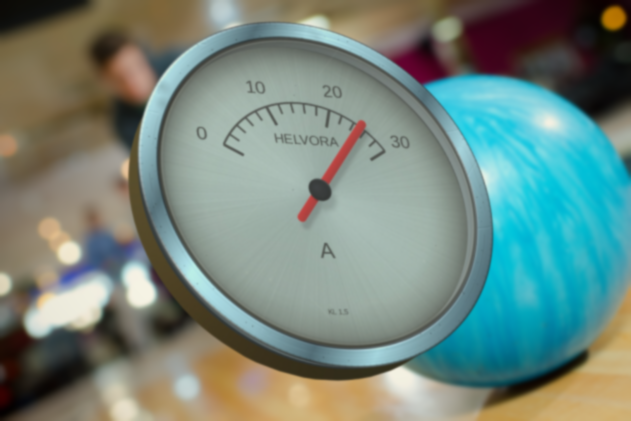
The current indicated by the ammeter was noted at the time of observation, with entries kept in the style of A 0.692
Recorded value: A 25
